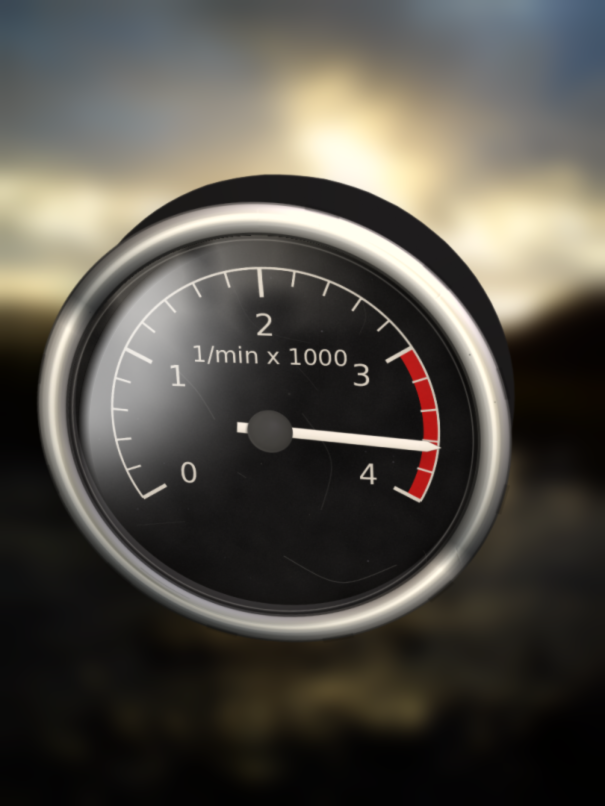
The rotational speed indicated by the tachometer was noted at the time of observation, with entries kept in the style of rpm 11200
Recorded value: rpm 3600
